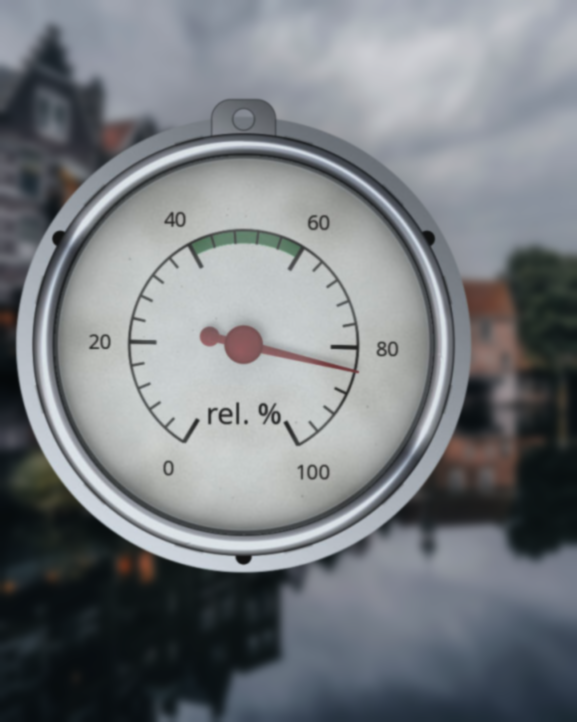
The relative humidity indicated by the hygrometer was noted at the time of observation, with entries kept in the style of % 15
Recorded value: % 84
